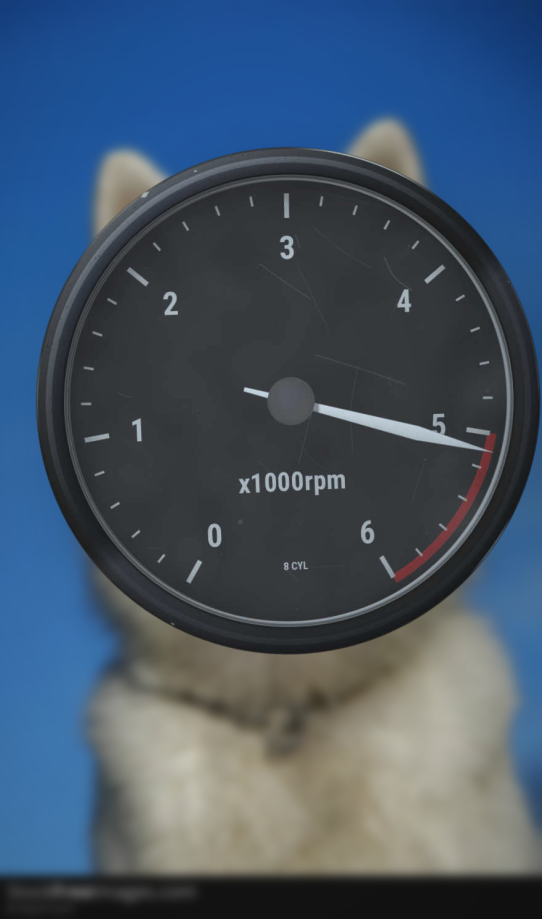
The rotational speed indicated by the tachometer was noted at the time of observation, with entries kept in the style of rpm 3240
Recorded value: rpm 5100
